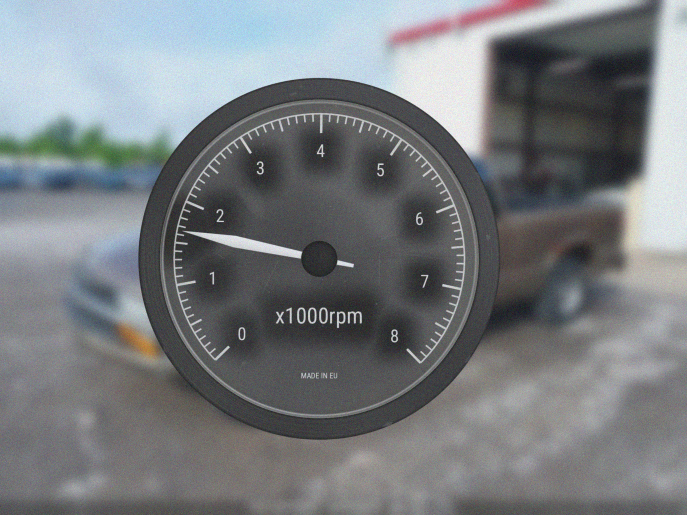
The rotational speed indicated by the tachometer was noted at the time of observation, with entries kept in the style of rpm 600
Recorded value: rpm 1650
